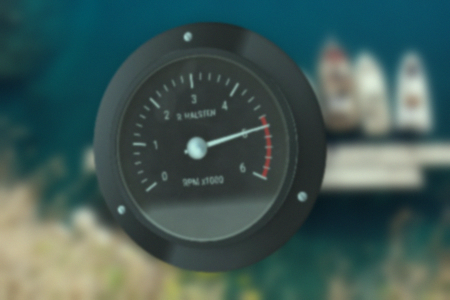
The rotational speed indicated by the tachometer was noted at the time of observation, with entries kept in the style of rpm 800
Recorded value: rpm 5000
